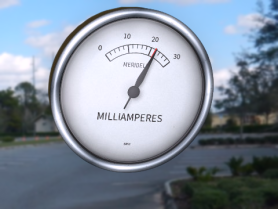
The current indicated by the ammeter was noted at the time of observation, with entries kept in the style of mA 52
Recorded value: mA 22
